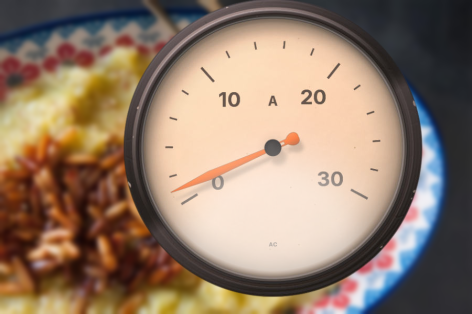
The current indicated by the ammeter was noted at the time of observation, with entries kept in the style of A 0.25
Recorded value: A 1
